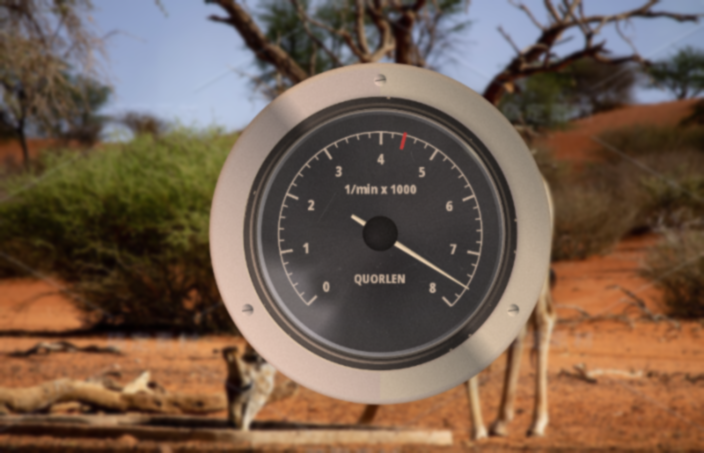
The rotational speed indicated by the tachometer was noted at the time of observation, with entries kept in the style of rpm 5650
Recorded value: rpm 7600
